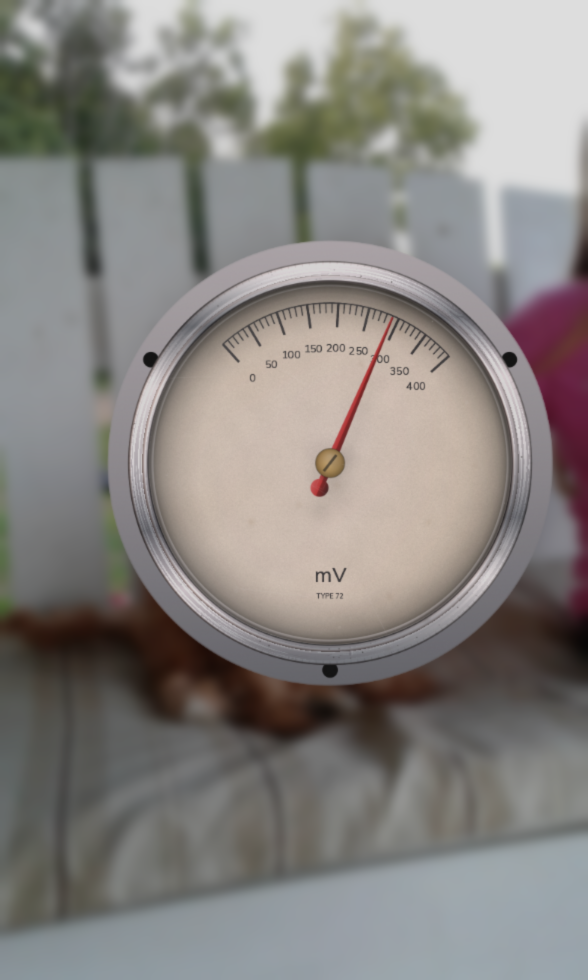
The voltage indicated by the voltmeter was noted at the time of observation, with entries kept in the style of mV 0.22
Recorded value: mV 290
